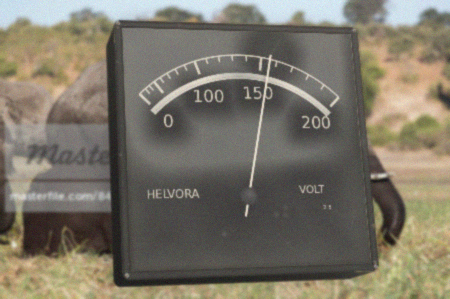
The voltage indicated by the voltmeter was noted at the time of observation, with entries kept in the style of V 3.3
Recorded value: V 155
